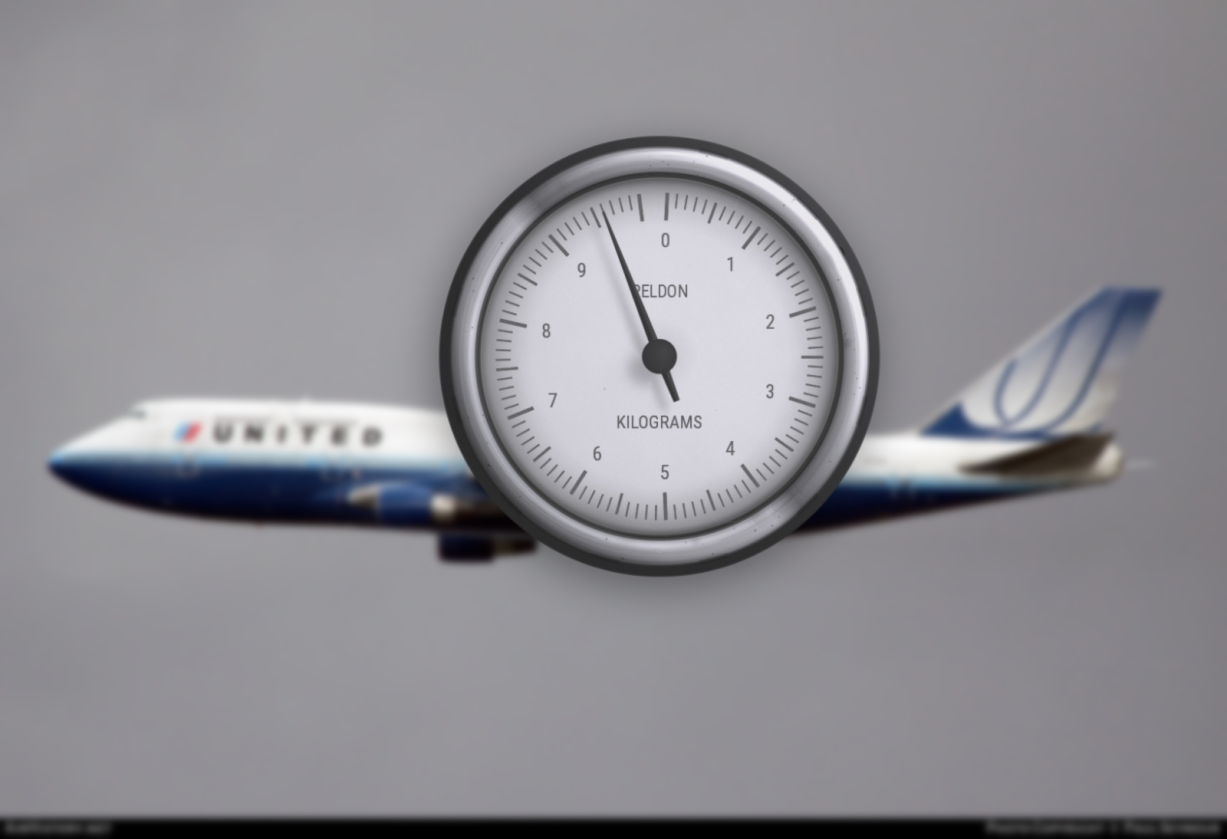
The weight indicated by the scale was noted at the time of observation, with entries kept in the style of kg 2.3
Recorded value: kg 9.6
